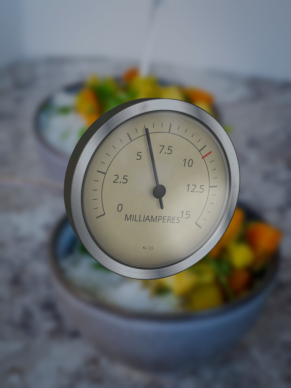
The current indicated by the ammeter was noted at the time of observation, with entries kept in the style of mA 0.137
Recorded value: mA 6
